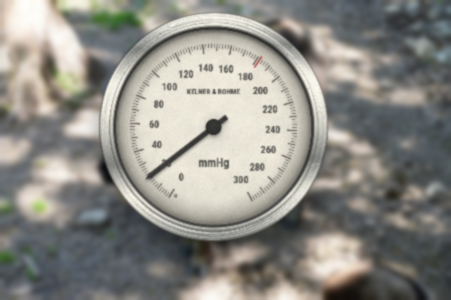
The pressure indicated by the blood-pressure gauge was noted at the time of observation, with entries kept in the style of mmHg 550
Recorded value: mmHg 20
